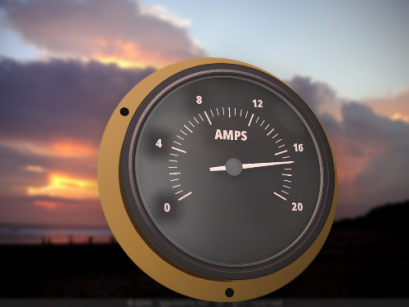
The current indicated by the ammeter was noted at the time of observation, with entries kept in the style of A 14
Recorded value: A 17
